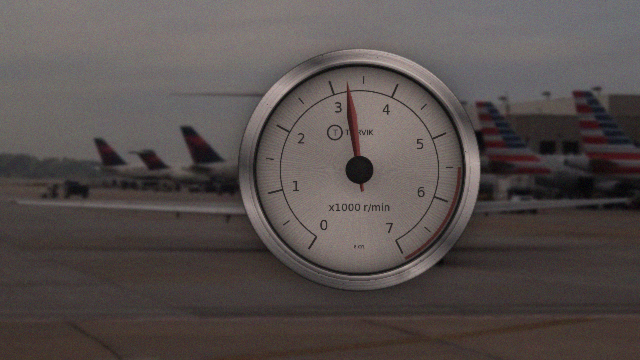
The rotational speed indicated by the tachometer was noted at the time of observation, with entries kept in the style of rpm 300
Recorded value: rpm 3250
